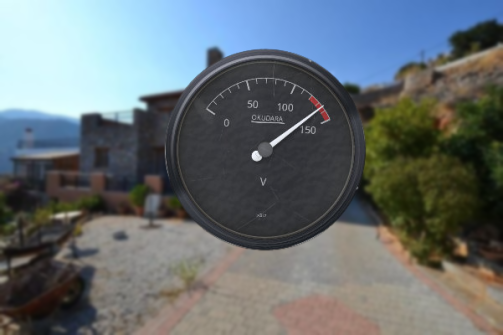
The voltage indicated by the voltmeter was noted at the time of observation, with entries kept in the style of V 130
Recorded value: V 135
